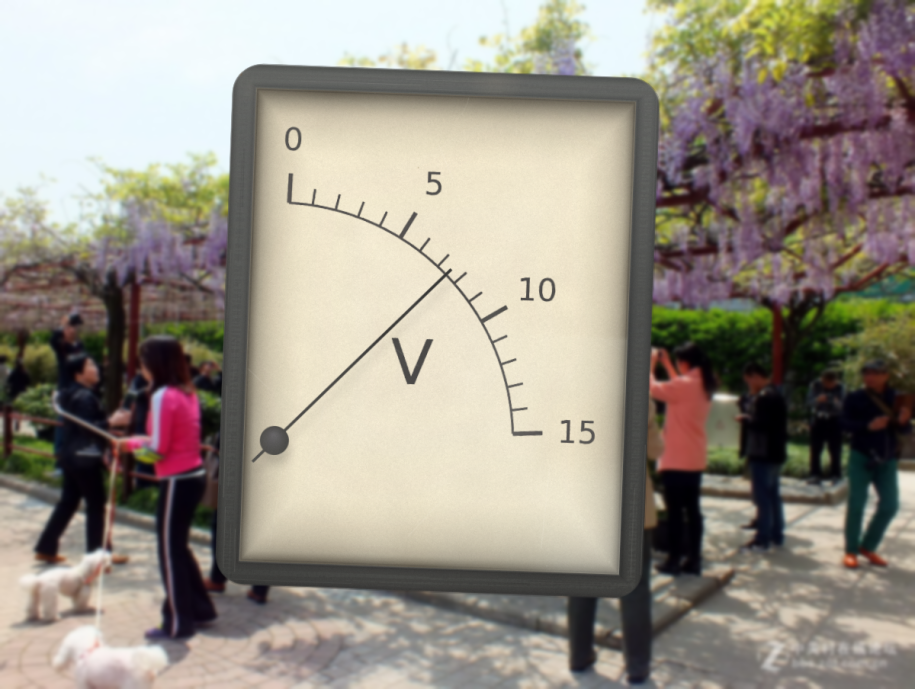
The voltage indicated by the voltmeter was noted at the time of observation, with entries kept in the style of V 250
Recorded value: V 7.5
